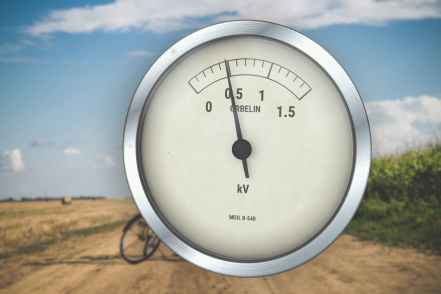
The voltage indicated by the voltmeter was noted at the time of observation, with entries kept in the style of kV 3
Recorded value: kV 0.5
